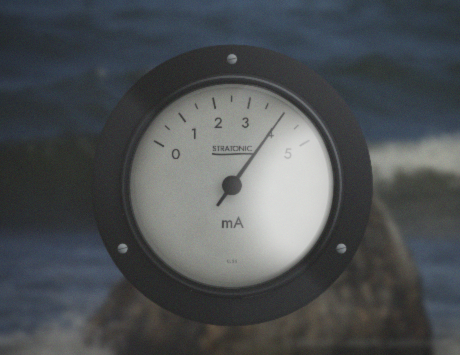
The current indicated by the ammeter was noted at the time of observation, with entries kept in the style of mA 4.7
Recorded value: mA 4
